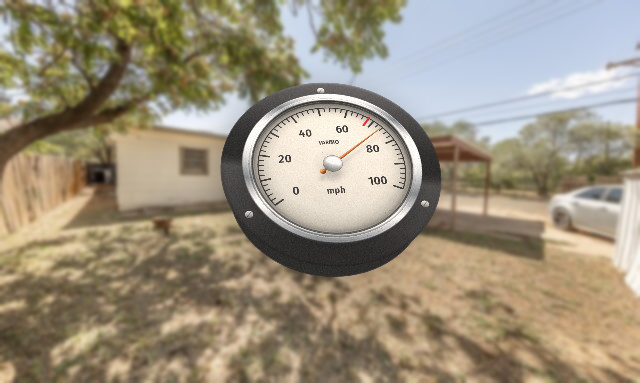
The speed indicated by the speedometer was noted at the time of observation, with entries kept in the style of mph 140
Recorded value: mph 74
